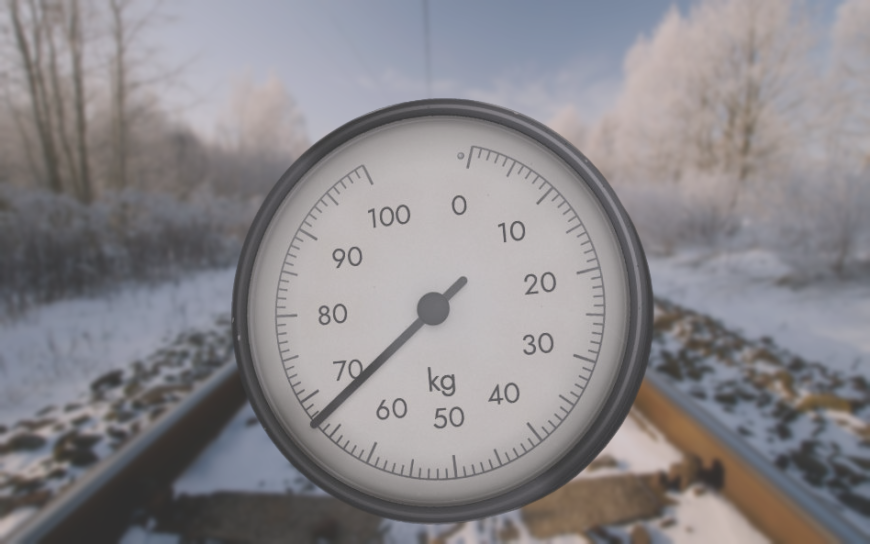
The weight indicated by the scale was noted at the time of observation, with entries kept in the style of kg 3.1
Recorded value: kg 67
